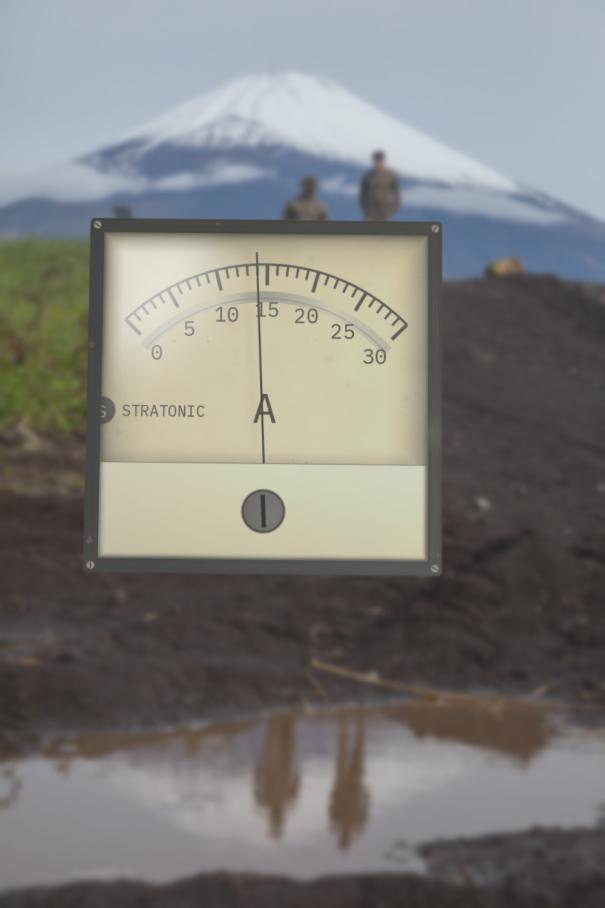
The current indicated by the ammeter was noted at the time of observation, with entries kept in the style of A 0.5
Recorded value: A 14
